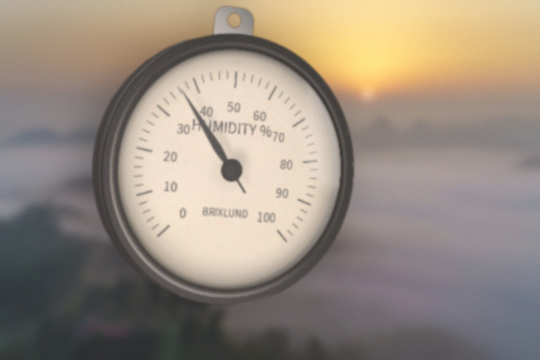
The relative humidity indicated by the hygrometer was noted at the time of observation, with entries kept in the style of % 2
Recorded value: % 36
